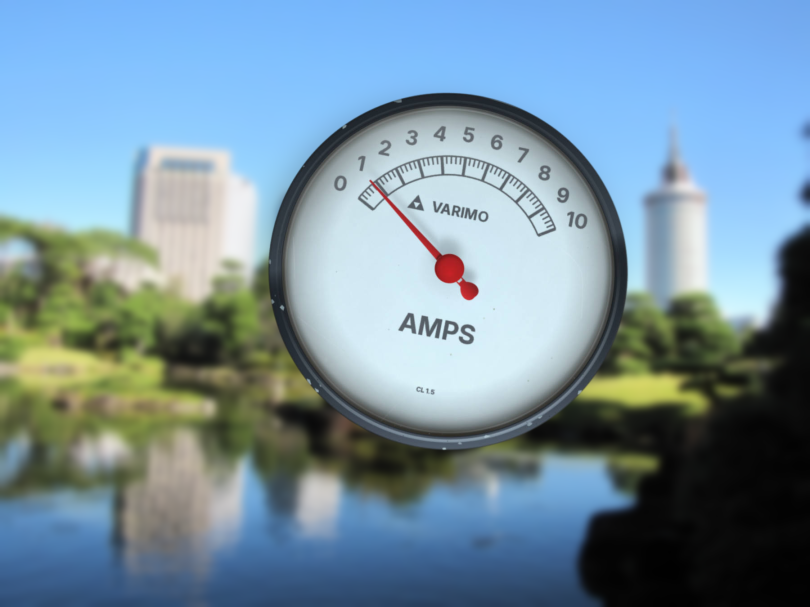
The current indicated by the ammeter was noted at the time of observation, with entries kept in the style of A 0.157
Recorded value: A 0.8
